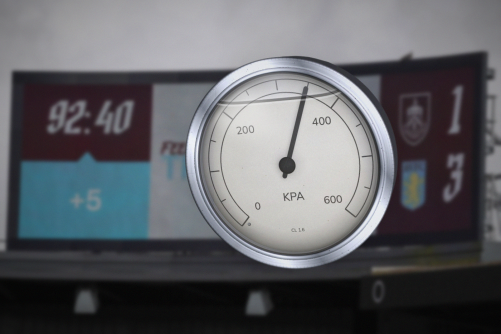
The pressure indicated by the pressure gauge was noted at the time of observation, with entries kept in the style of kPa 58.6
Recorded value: kPa 350
